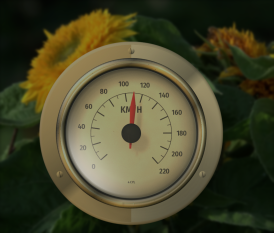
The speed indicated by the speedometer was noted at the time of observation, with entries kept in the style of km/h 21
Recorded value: km/h 110
